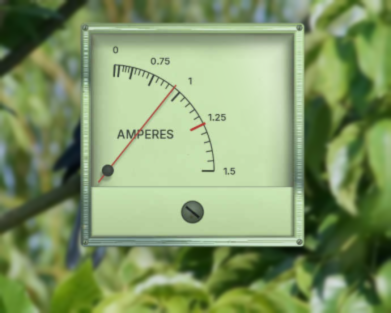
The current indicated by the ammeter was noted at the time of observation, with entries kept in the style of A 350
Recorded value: A 0.95
